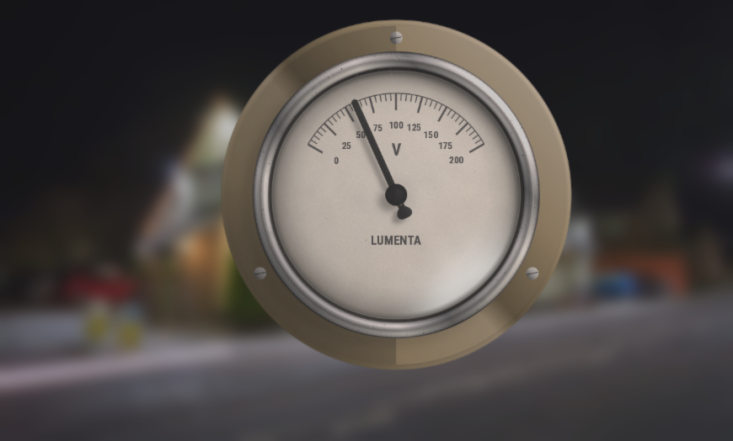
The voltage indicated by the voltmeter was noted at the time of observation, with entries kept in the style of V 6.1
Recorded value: V 60
